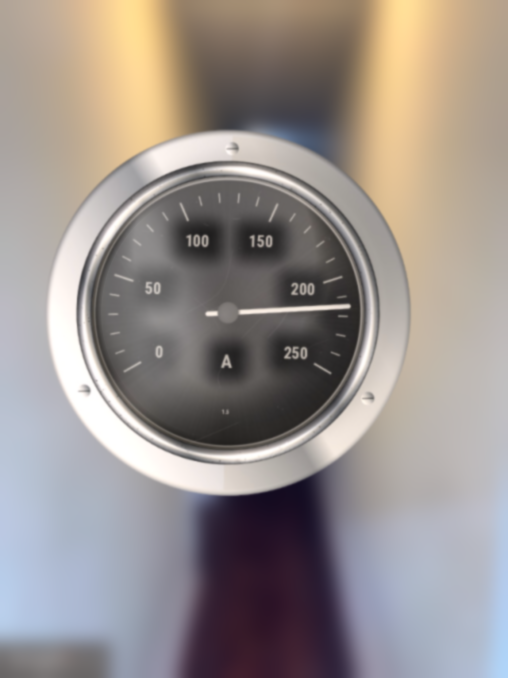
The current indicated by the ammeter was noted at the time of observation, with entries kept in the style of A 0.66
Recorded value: A 215
